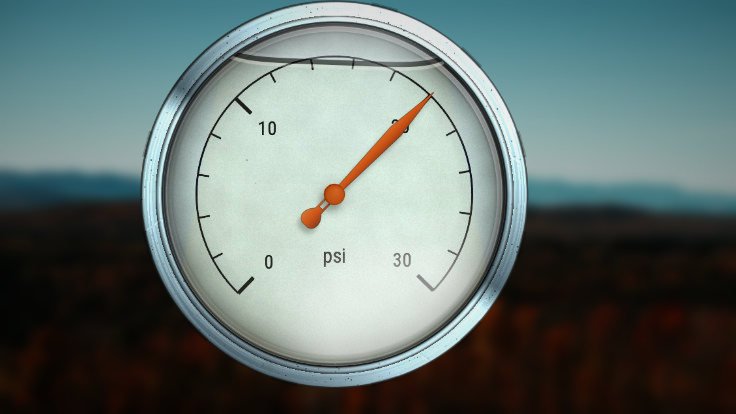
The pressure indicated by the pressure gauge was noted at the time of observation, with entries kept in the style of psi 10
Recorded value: psi 20
